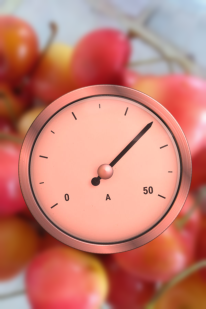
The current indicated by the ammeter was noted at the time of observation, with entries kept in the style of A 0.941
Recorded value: A 35
